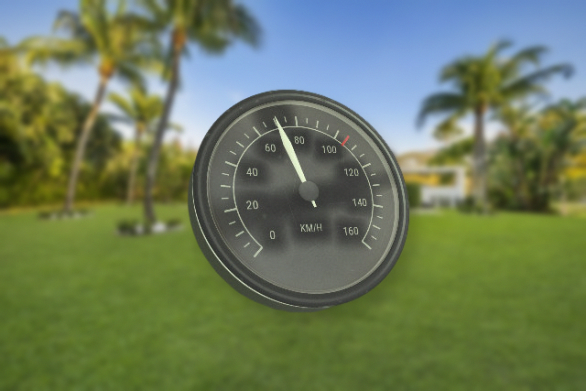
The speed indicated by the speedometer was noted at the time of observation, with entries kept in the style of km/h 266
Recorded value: km/h 70
